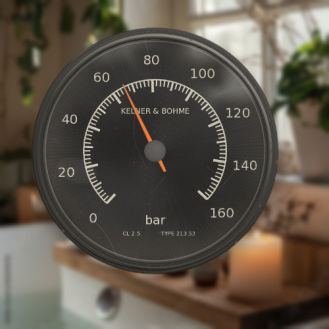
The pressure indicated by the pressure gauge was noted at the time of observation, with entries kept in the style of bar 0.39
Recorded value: bar 66
